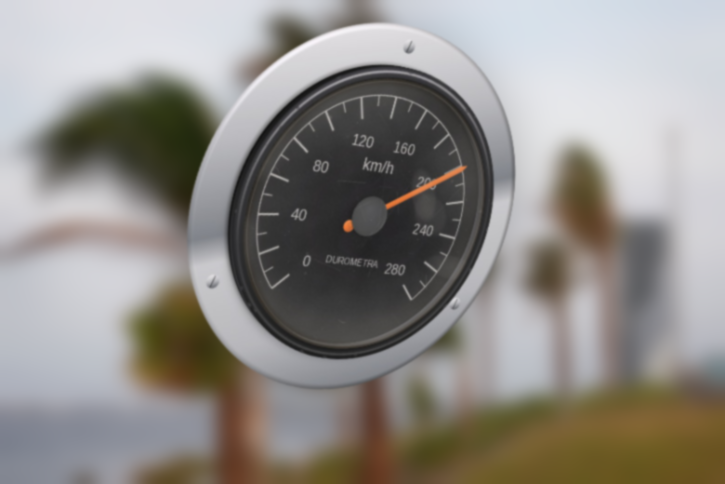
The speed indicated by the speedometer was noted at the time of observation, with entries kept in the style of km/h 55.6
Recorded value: km/h 200
